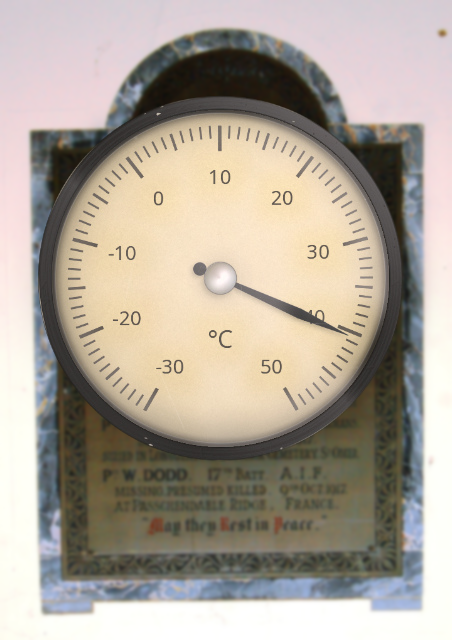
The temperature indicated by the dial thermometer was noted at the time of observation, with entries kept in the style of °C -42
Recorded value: °C 40.5
